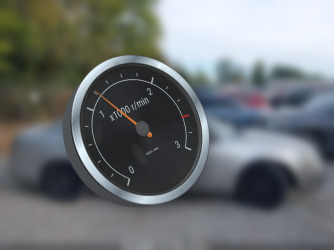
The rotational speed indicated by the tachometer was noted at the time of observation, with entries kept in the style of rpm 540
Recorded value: rpm 1200
